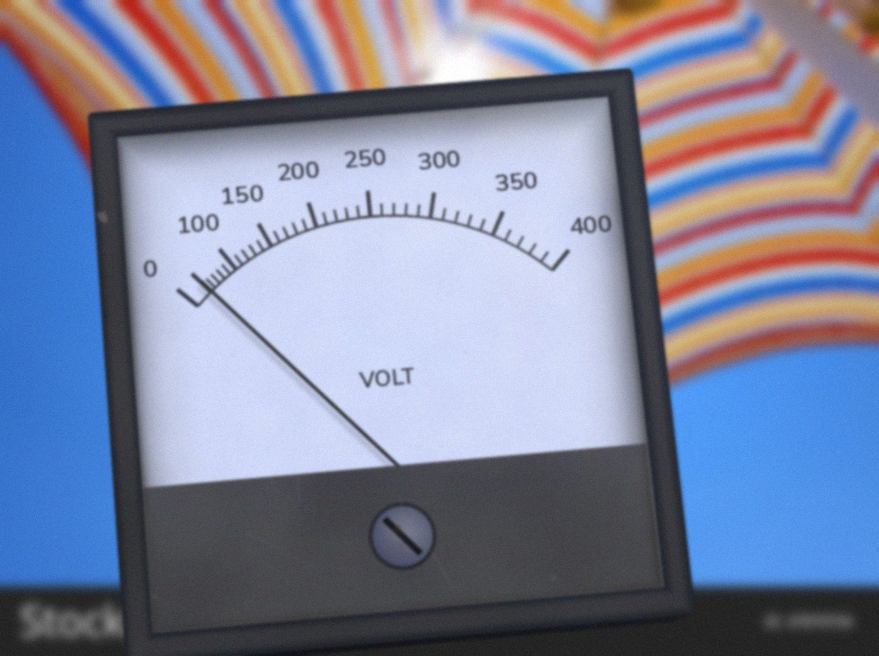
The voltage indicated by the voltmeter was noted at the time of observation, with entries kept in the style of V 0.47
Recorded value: V 50
